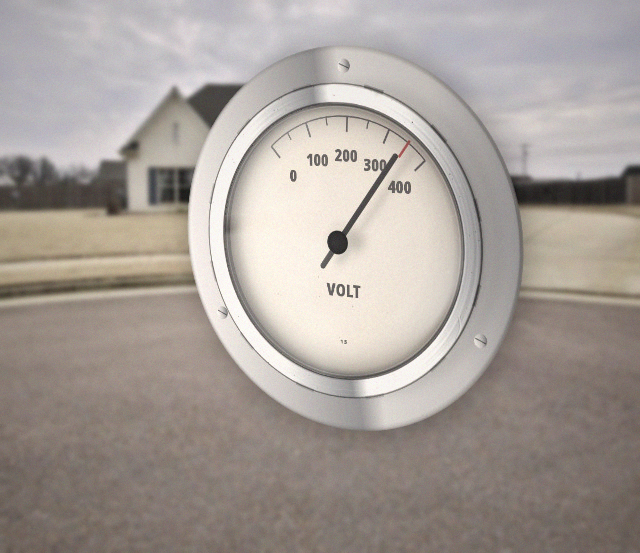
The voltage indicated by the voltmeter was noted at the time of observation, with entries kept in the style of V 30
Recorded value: V 350
